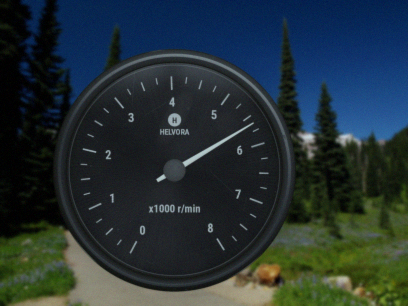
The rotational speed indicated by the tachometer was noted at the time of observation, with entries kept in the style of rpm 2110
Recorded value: rpm 5625
